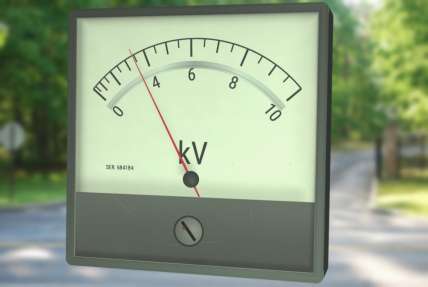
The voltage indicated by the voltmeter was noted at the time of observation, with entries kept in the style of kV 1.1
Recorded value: kV 3.5
